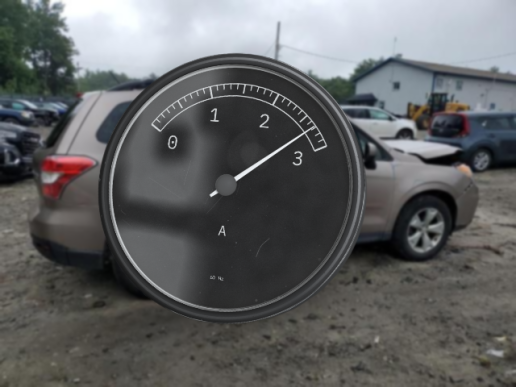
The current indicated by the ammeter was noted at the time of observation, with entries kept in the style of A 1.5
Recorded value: A 2.7
